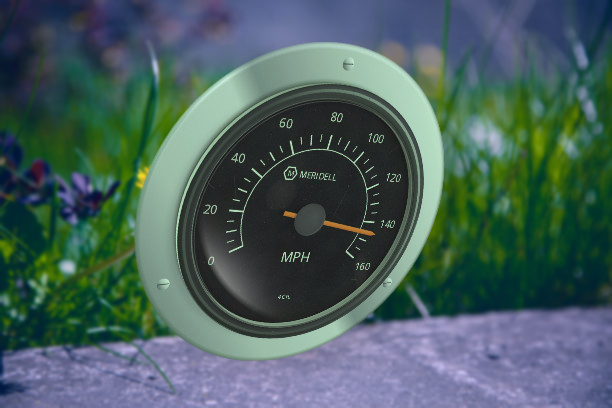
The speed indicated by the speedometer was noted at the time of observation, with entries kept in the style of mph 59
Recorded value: mph 145
